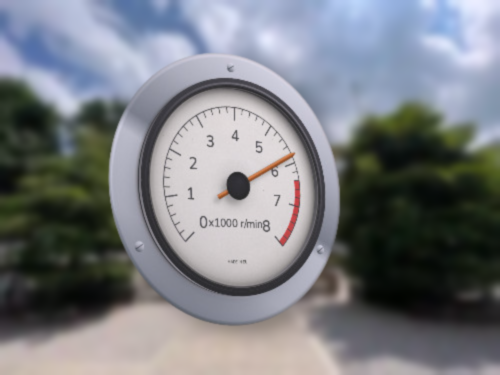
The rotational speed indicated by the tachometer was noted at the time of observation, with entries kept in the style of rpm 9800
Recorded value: rpm 5800
